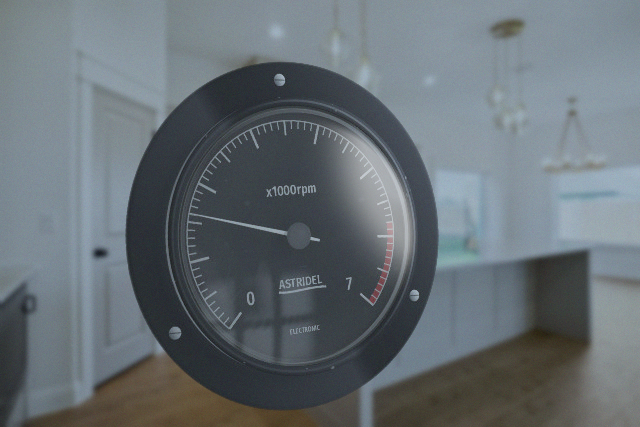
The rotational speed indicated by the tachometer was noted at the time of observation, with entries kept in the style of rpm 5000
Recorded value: rpm 1600
